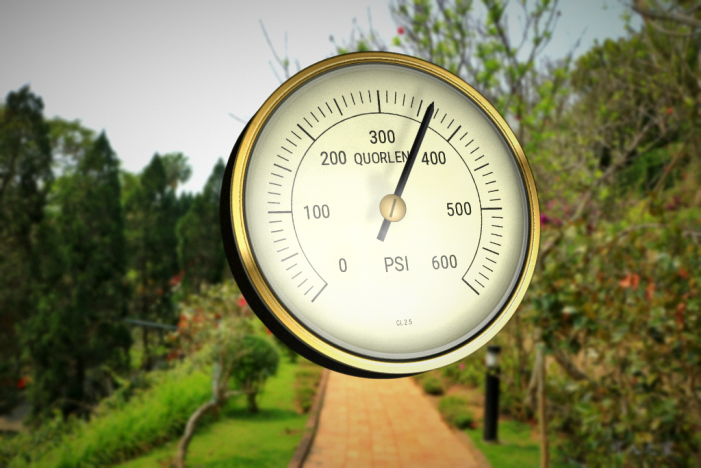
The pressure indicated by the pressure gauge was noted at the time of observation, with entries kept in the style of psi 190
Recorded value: psi 360
